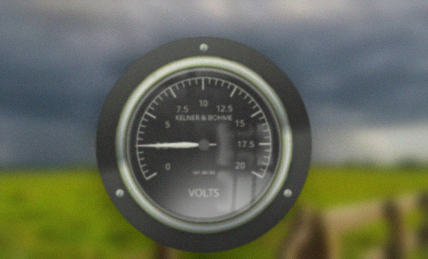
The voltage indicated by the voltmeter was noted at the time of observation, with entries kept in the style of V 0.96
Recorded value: V 2.5
